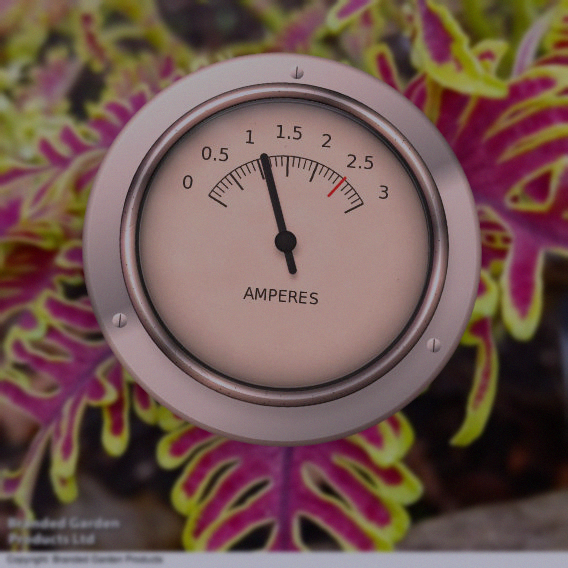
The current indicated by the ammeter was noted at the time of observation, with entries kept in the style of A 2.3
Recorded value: A 1.1
